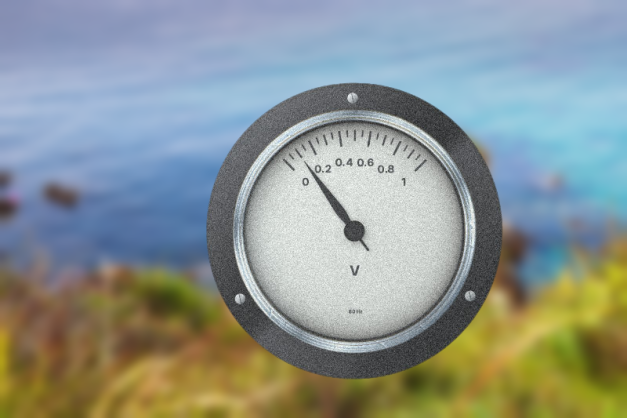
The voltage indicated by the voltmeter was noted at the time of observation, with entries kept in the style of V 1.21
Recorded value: V 0.1
